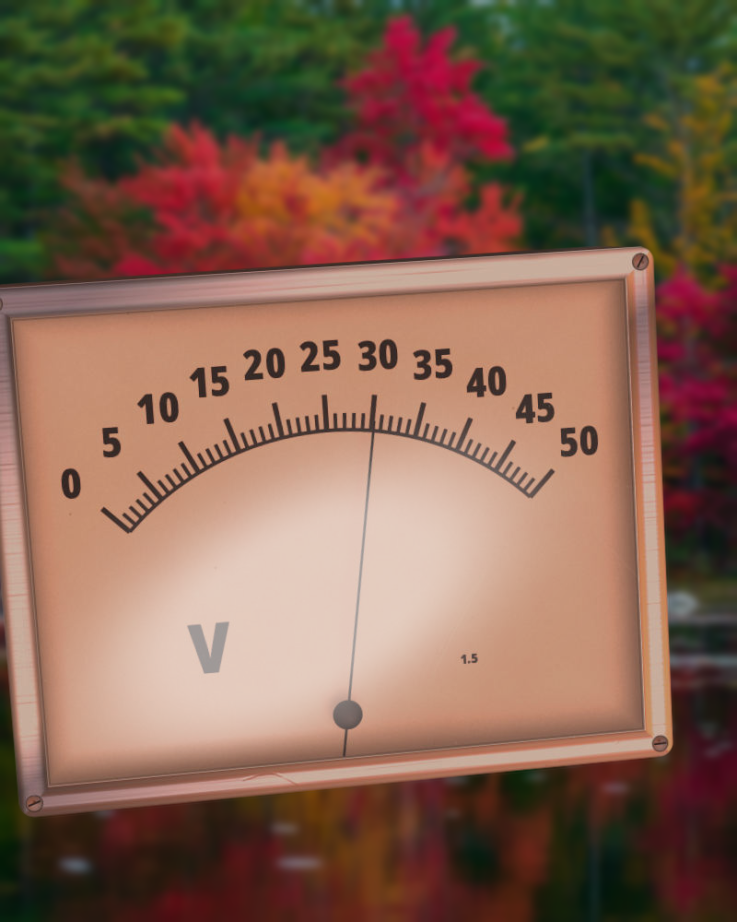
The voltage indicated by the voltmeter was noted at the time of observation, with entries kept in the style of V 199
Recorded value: V 30
